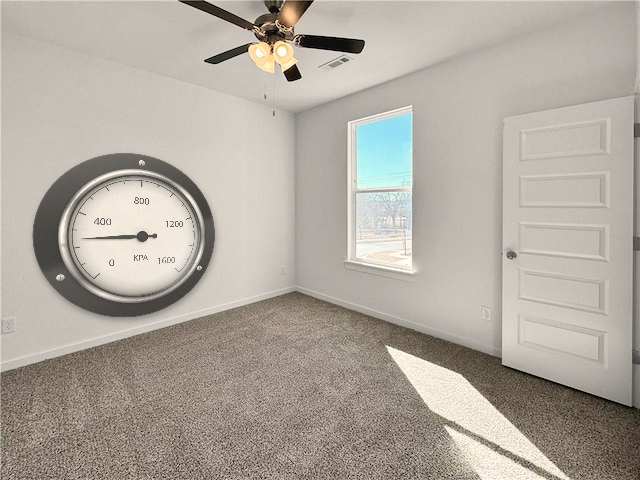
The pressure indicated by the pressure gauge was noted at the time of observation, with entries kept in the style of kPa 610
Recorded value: kPa 250
